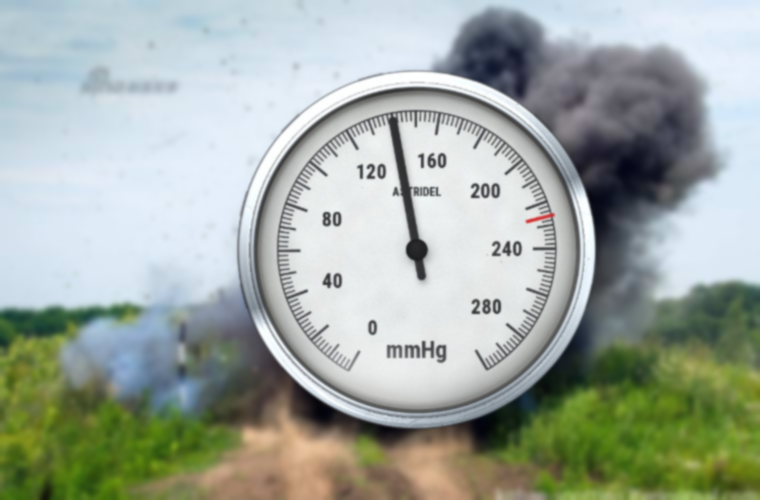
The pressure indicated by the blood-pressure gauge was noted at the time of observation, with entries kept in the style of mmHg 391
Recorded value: mmHg 140
